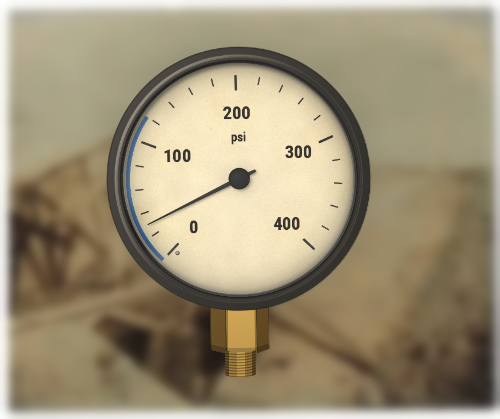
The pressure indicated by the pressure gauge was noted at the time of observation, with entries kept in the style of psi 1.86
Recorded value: psi 30
